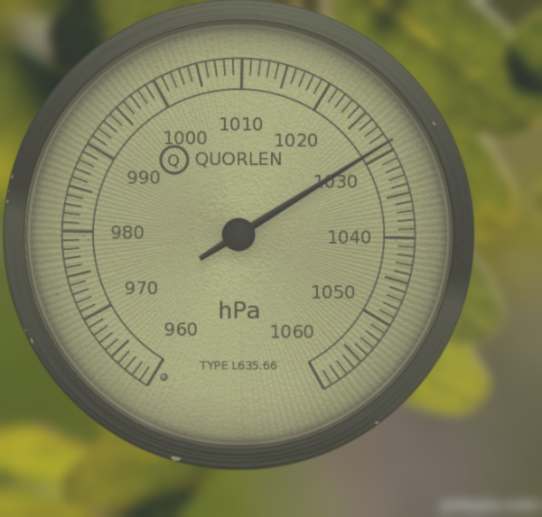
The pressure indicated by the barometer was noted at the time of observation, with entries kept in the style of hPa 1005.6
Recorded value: hPa 1029
